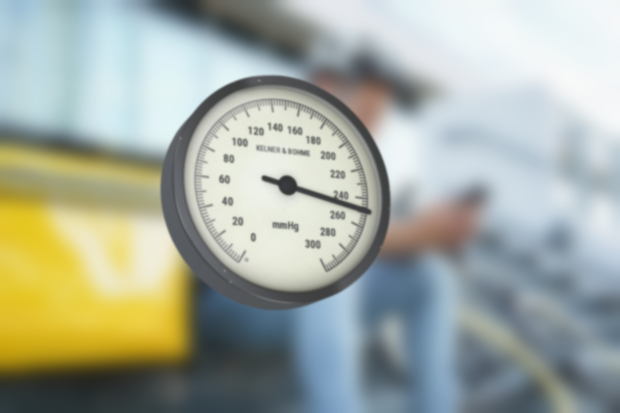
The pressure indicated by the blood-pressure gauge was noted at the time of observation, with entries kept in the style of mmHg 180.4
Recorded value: mmHg 250
